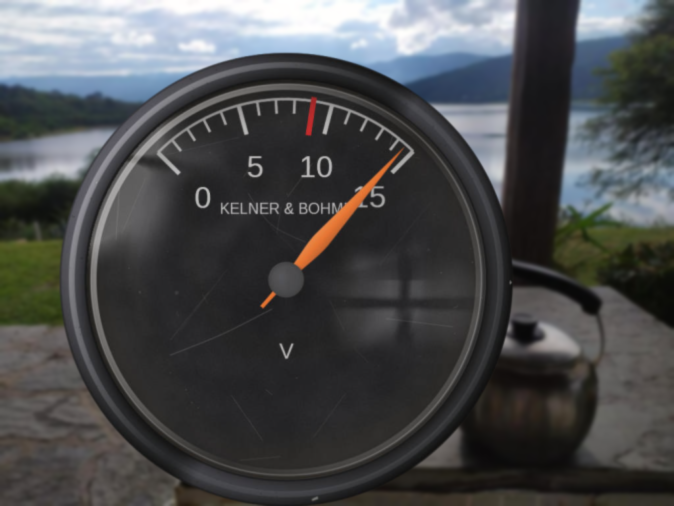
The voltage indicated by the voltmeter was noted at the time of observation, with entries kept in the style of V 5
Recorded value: V 14.5
